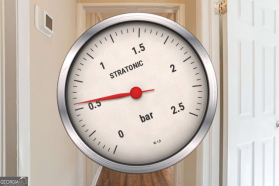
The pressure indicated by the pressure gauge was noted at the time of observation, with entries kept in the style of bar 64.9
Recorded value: bar 0.55
